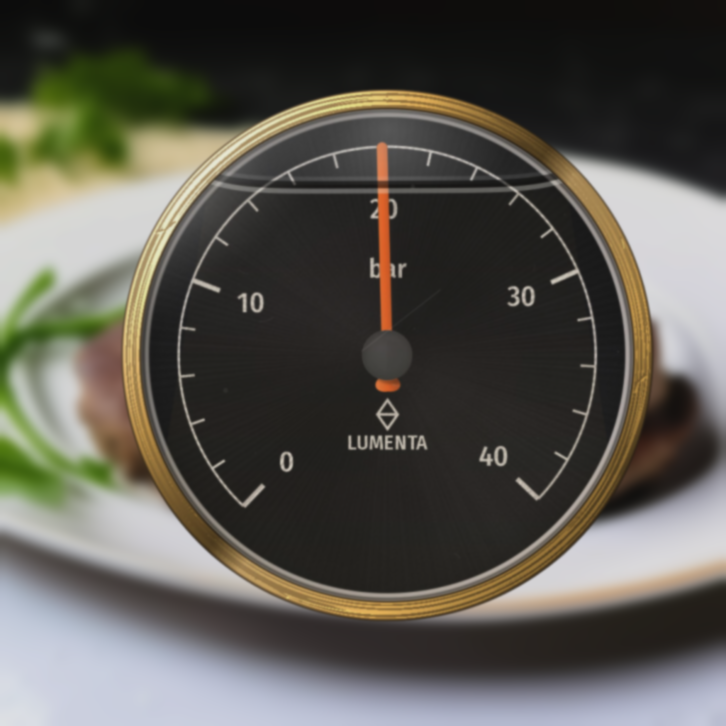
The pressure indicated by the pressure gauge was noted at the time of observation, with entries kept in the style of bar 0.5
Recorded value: bar 20
